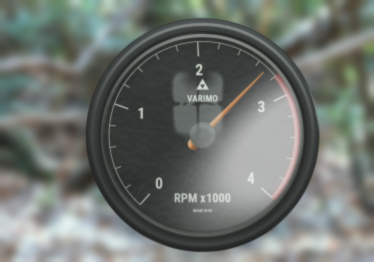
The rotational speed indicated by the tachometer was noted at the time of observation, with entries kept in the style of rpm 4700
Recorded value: rpm 2700
